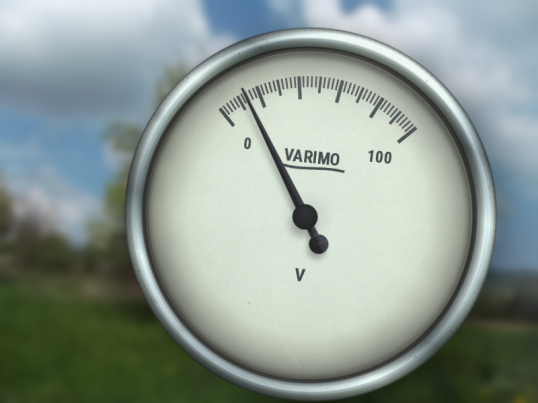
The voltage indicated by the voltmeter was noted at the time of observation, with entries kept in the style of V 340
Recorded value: V 14
